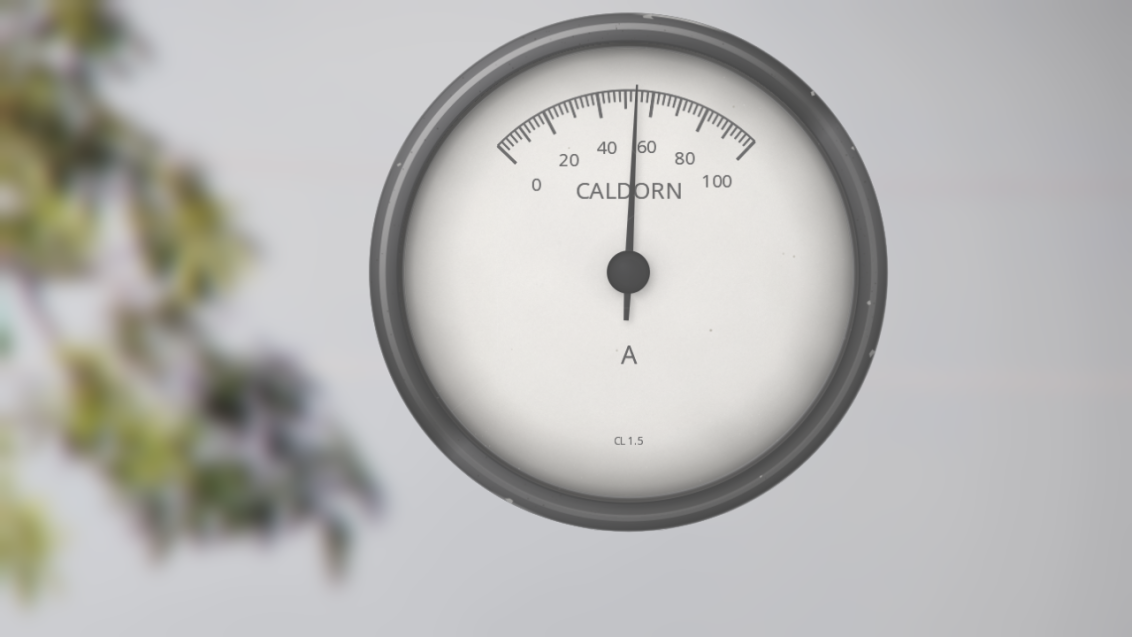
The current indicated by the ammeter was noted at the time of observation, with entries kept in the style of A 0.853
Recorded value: A 54
